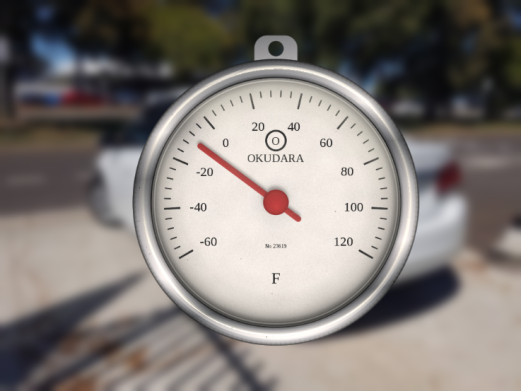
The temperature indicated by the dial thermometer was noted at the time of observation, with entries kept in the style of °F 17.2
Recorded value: °F -10
